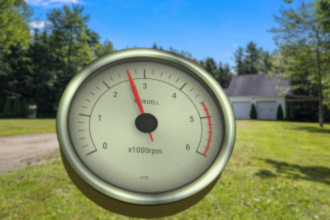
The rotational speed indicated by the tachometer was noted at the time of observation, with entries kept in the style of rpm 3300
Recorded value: rpm 2600
